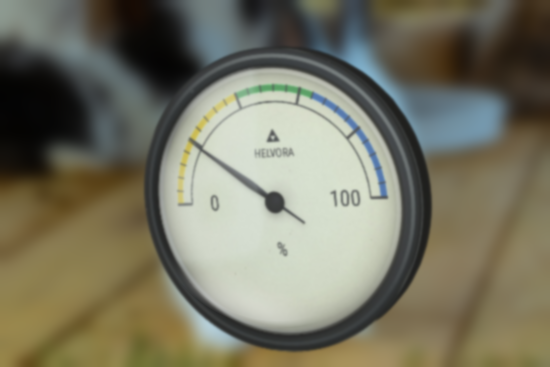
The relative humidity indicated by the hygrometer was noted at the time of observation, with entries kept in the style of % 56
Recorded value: % 20
